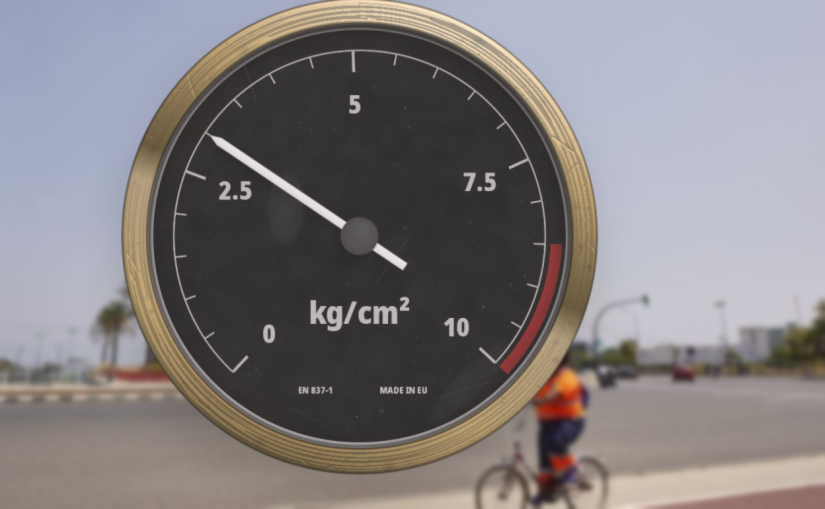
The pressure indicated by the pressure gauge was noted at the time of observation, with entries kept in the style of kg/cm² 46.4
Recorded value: kg/cm² 3
